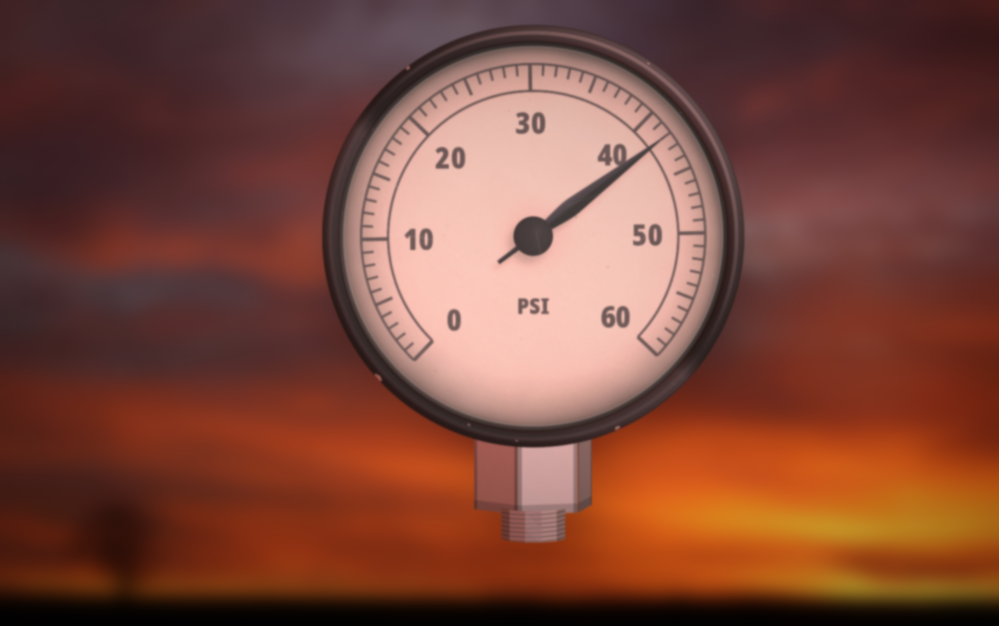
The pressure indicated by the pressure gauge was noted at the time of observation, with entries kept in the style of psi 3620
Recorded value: psi 42
